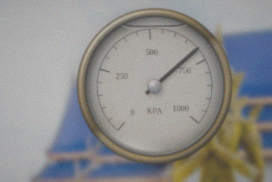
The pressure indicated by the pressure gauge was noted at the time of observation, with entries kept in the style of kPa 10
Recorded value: kPa 700
